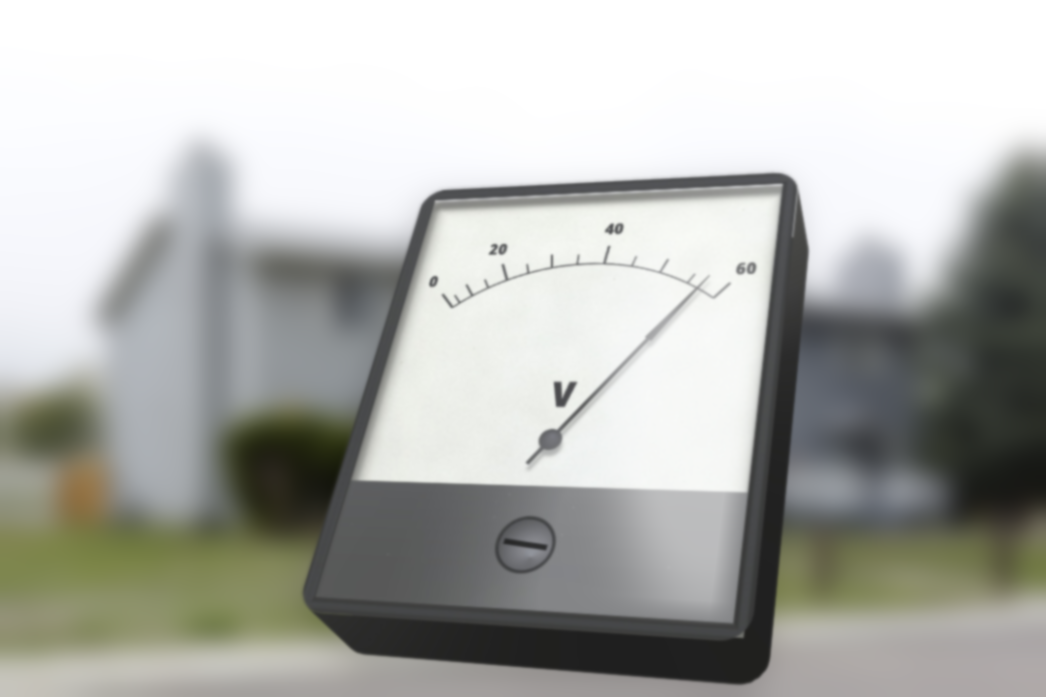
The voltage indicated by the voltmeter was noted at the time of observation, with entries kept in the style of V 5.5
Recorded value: V 57.5
